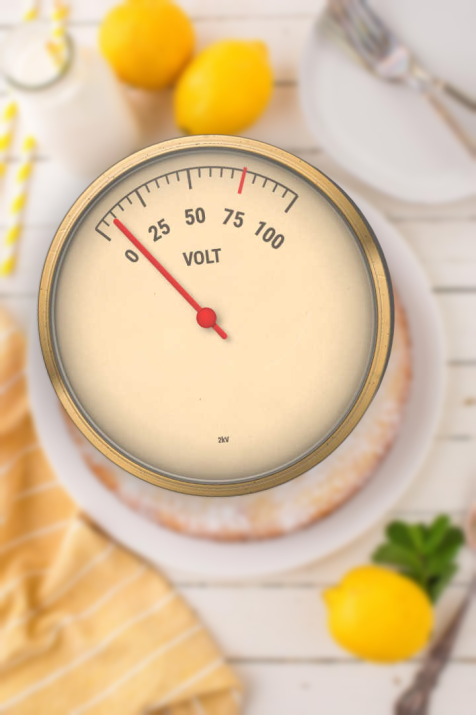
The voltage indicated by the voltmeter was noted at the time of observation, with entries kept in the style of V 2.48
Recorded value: V 10
